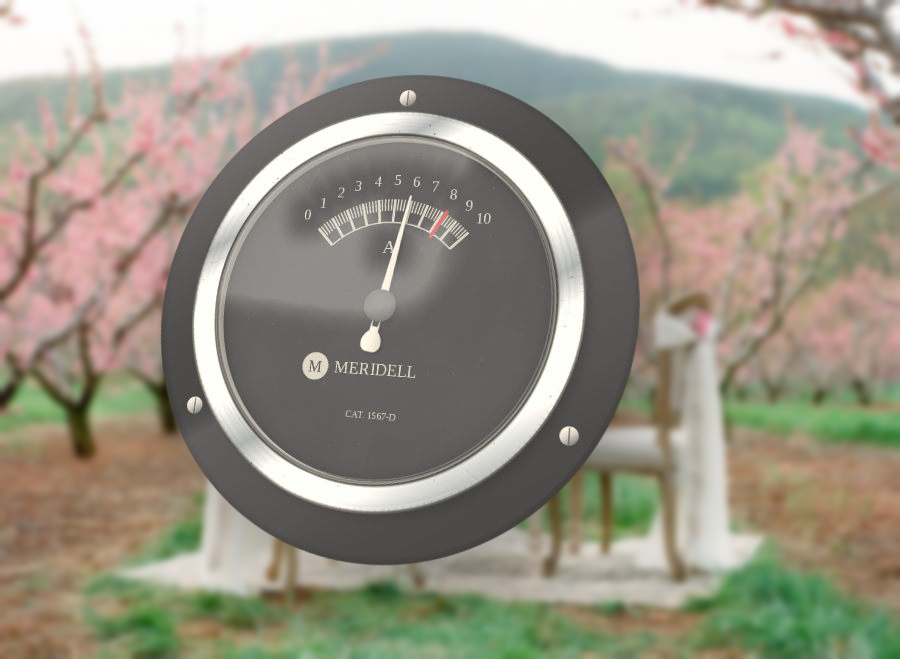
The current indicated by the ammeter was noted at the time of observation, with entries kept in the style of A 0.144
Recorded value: A 6
